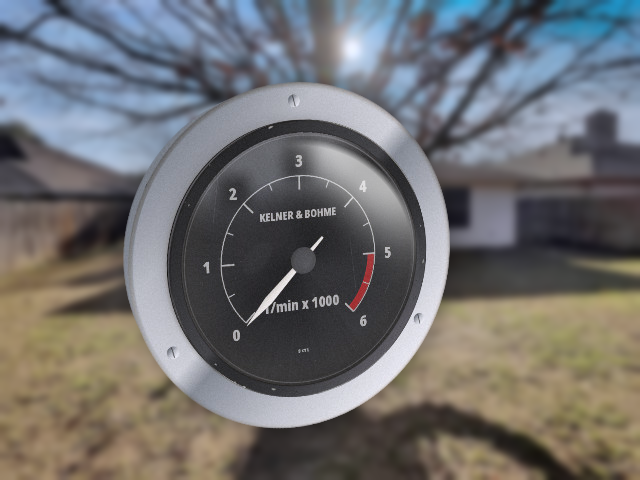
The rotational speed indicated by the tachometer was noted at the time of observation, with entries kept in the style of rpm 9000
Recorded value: rpm 0
